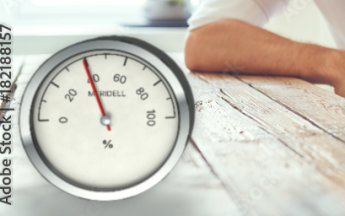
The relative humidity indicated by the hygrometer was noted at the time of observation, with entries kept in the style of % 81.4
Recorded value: % 40
